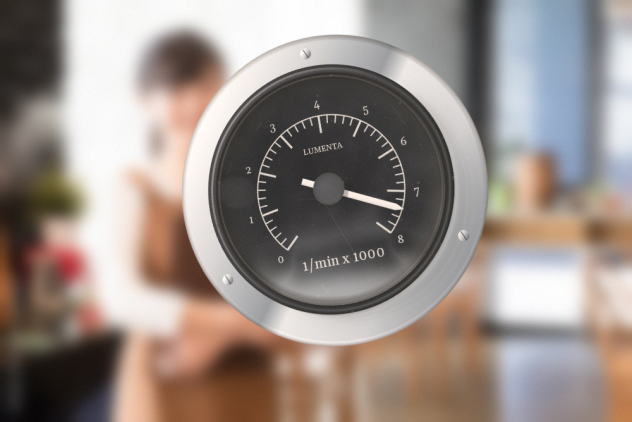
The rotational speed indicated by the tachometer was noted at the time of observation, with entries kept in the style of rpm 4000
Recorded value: rpm 7400
